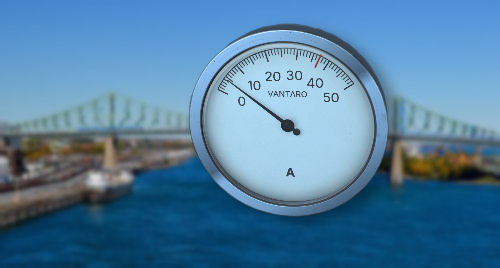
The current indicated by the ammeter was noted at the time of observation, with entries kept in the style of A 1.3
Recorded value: A 5
